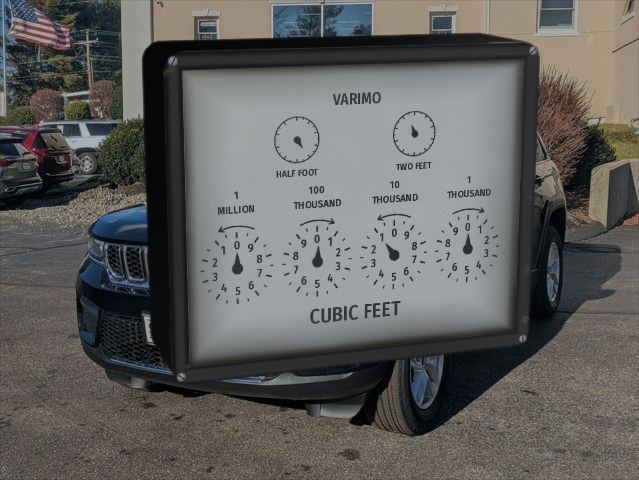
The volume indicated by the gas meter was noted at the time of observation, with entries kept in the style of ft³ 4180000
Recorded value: ft³ 1000
